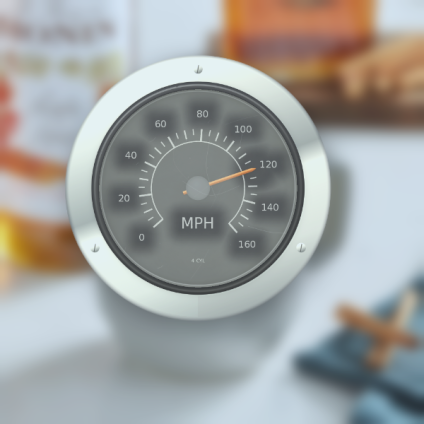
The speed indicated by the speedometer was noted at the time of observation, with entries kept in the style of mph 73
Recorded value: mph 120
